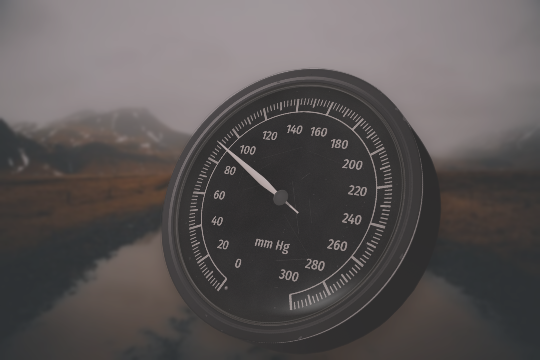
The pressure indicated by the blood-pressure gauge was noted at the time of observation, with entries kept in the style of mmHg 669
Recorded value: mmHg 90
